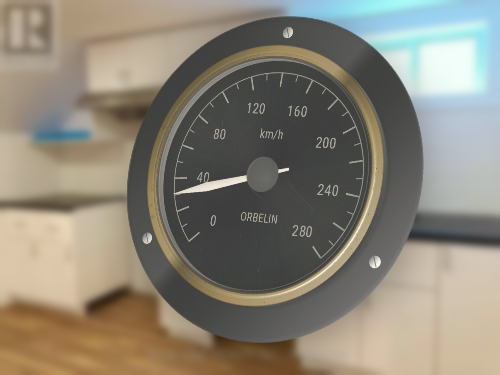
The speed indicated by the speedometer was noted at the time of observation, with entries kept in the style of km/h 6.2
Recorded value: km/h 30
